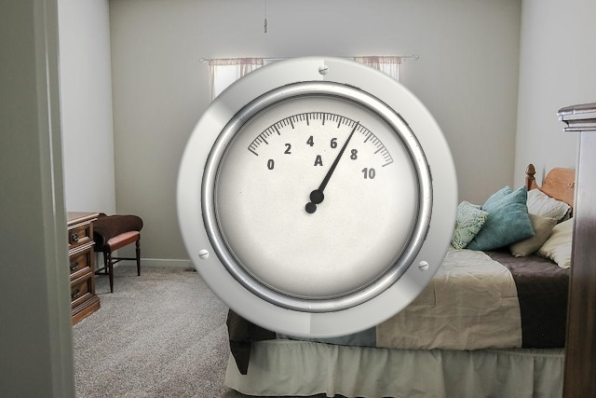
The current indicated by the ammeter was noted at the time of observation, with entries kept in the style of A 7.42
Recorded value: A 7
